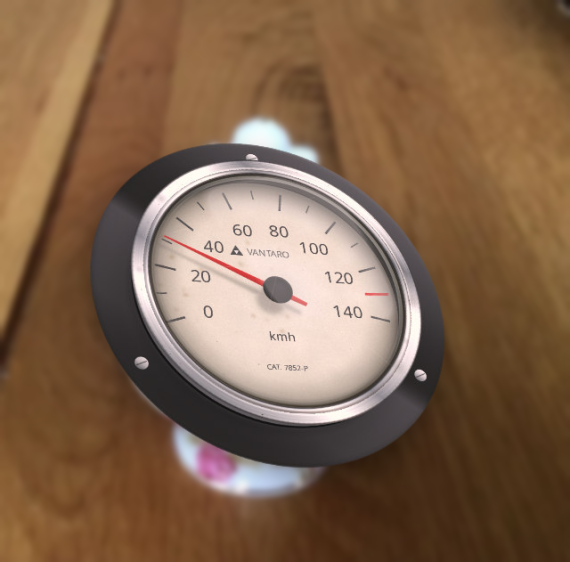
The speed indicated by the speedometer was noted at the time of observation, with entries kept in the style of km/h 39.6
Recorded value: km/h 30
